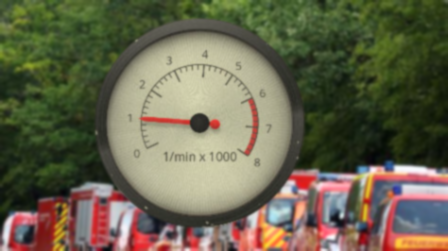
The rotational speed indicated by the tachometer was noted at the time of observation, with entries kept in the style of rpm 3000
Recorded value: rpm 1000
